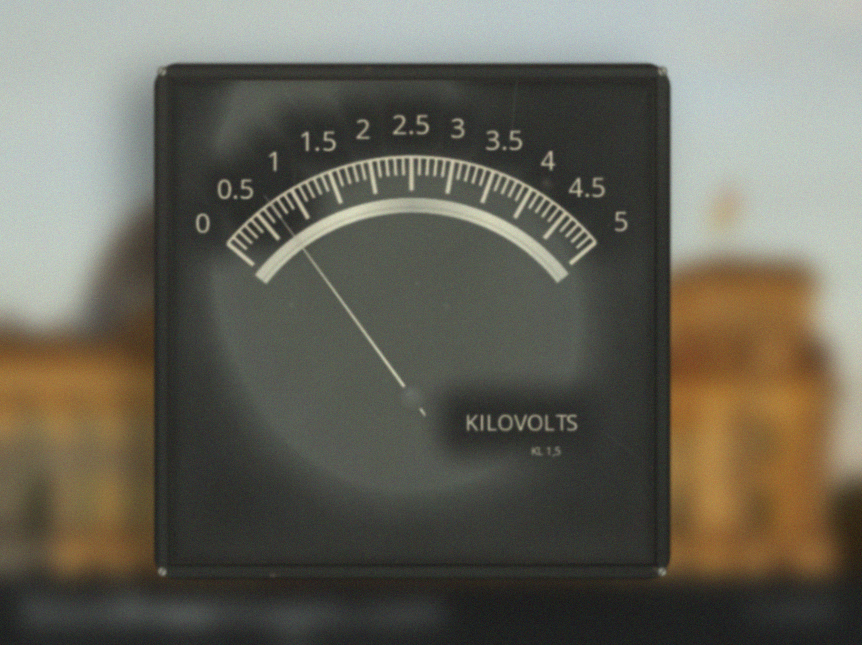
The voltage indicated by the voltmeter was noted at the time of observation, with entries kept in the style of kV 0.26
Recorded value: kV 0.7
